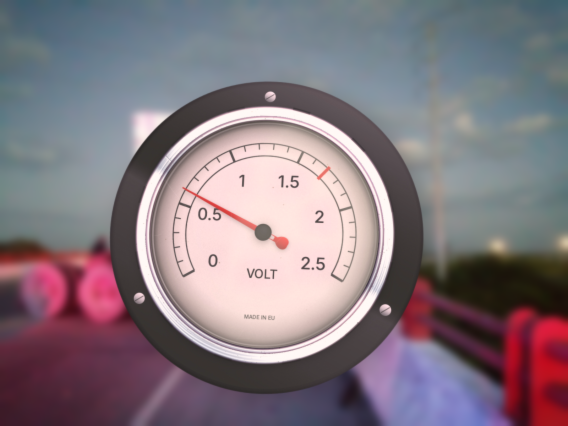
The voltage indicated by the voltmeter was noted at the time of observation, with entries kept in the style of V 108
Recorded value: V 0.6
